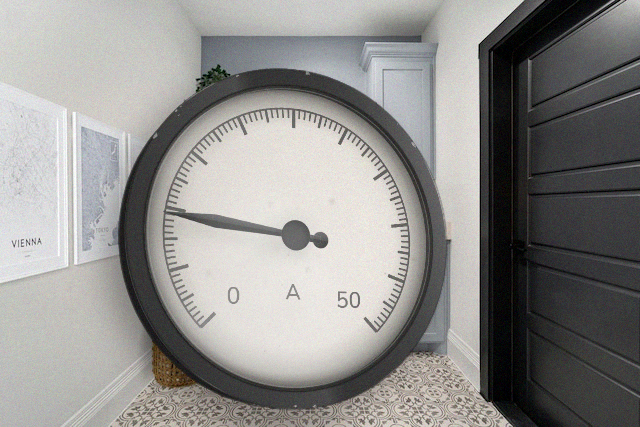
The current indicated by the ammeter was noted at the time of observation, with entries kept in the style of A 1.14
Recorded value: A 9.5
